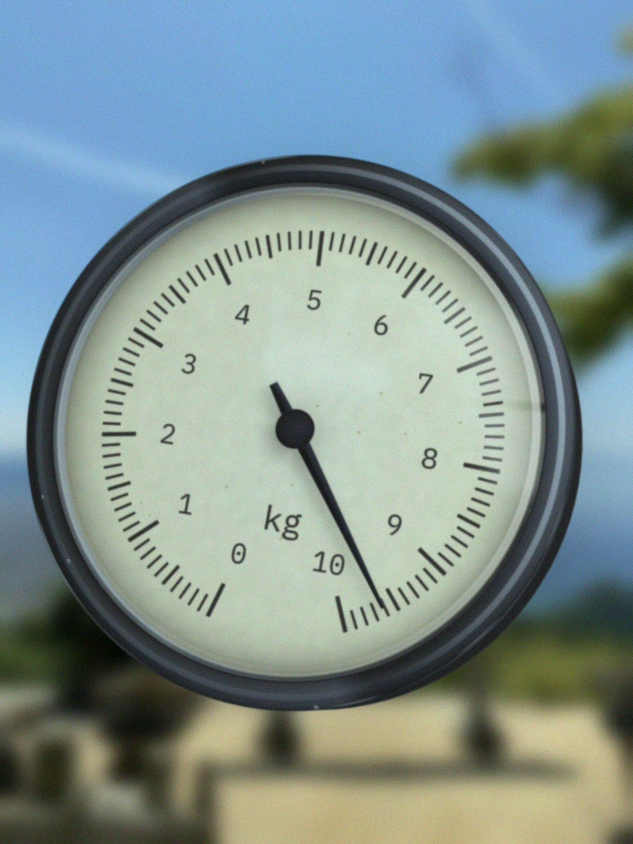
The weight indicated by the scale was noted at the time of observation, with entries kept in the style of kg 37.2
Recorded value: kg 9.6
